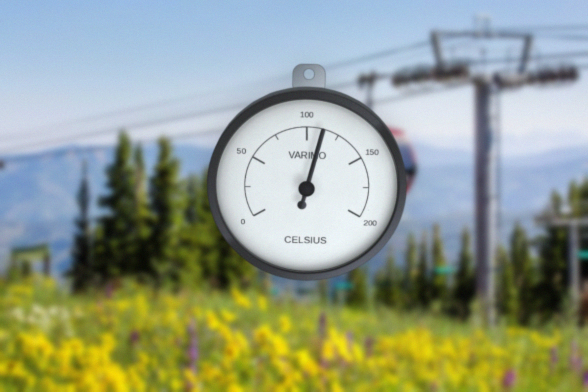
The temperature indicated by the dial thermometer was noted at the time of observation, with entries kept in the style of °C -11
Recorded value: °C 112.5
